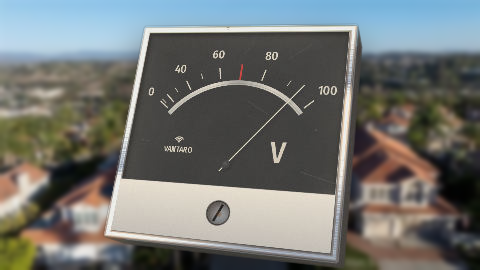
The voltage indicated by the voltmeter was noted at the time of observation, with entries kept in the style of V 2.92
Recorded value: V 95
